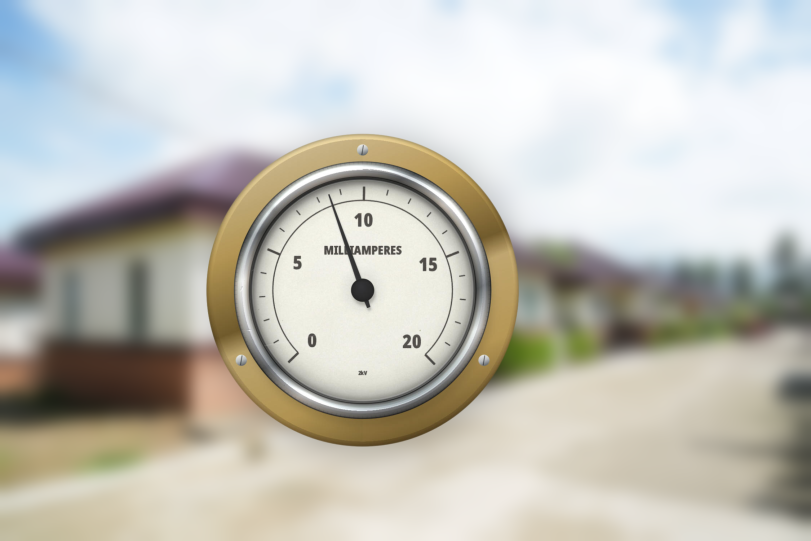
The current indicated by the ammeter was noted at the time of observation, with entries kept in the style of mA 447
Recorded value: mA 8.5
